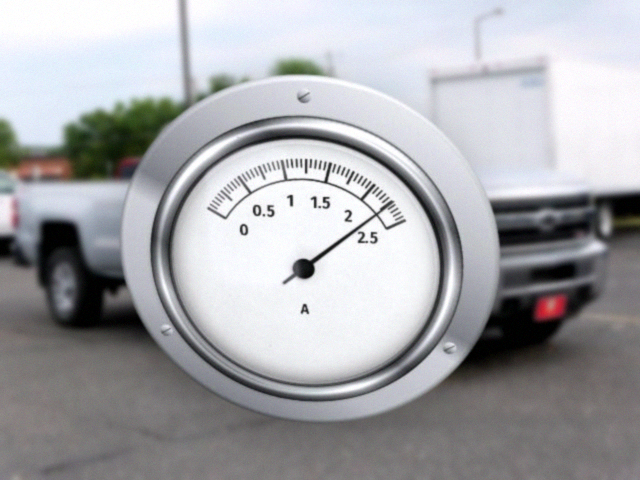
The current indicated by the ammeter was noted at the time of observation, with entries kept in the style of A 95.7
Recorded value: A 2.25
